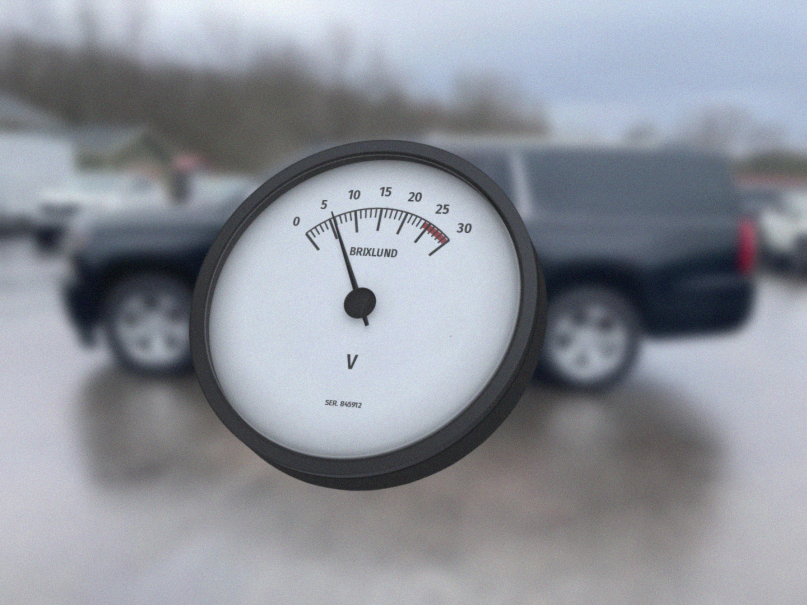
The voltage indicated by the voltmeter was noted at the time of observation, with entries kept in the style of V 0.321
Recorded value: V 6
